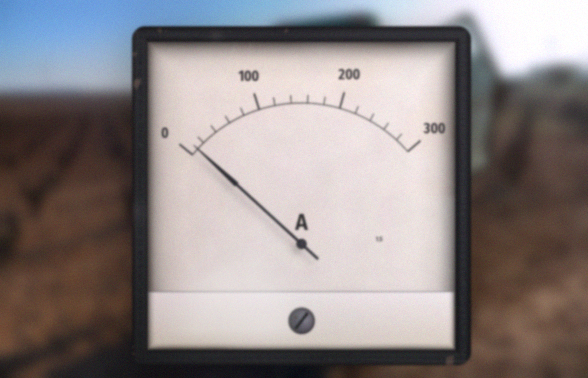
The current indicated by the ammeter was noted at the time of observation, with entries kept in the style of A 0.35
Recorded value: A 10
